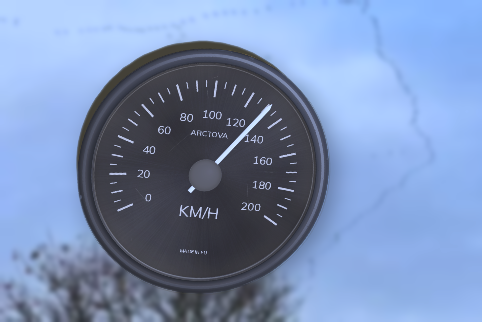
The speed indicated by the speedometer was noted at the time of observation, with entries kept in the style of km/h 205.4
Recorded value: km/h 130
